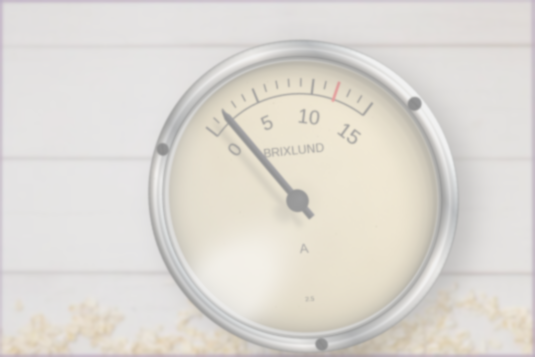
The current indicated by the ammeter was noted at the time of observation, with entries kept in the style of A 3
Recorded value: A 2
